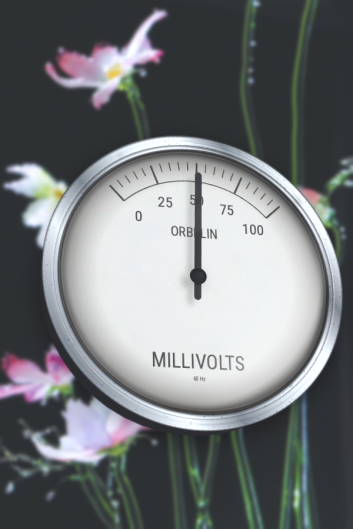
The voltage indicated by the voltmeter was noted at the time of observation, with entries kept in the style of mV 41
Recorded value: mV 50
